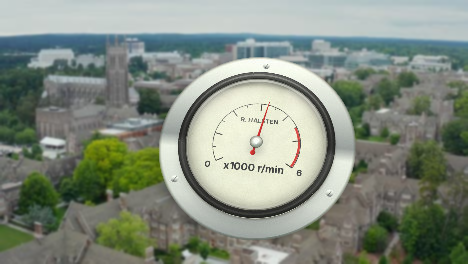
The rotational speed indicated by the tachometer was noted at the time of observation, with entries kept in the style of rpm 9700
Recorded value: rpm 3250
